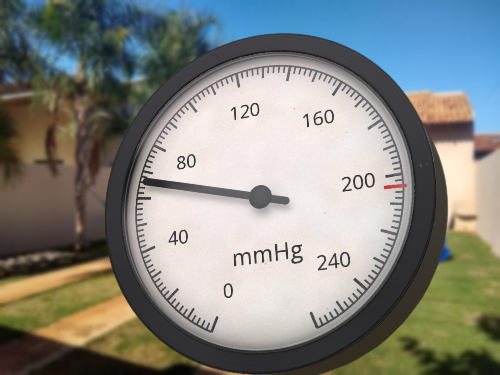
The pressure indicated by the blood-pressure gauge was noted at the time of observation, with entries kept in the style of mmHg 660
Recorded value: mmHg 66
